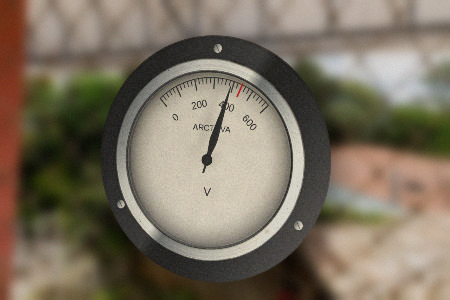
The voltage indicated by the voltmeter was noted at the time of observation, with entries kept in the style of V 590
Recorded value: V 400
